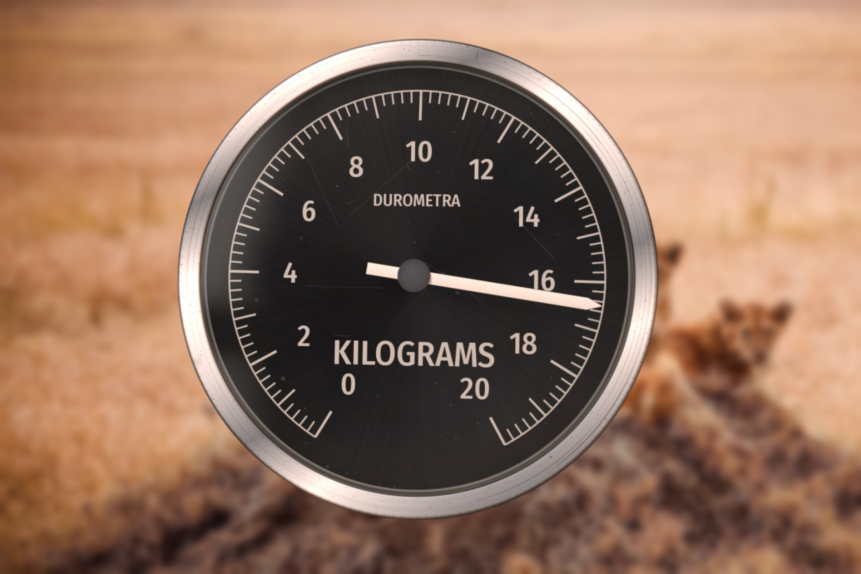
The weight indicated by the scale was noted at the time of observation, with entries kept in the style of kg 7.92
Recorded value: kg 16.5
